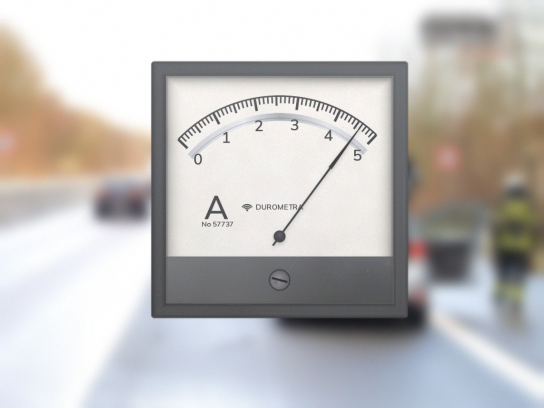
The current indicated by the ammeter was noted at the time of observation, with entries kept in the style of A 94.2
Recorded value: A 4.6
